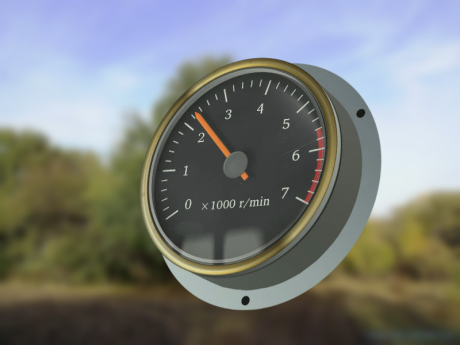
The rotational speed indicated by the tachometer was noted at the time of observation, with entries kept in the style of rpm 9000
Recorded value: rpm 2300
